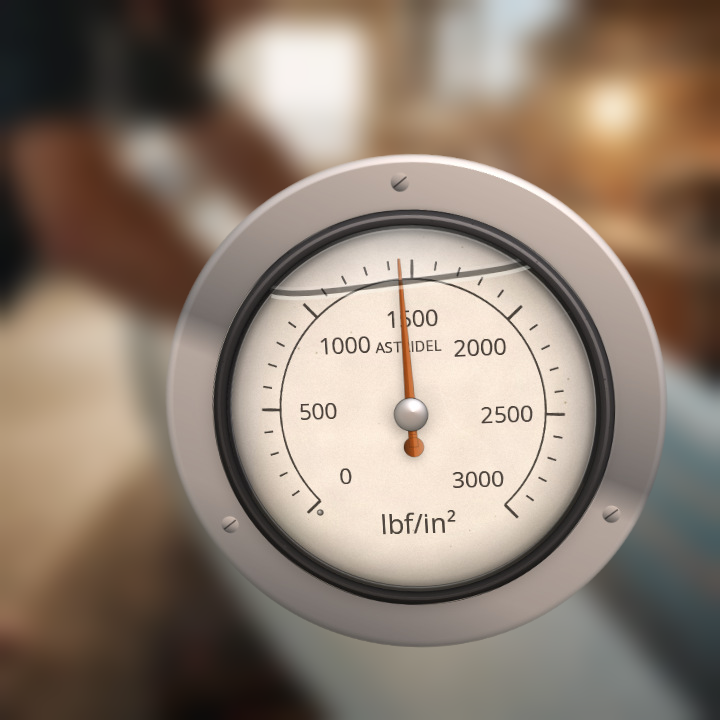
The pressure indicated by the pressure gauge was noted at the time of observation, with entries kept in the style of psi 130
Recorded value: psi 1450
